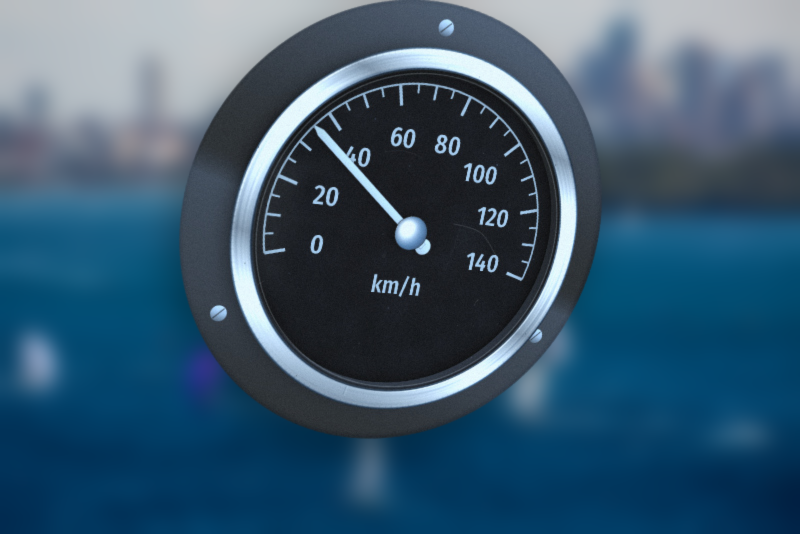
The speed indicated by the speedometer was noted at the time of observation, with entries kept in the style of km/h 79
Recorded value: km/h 35
